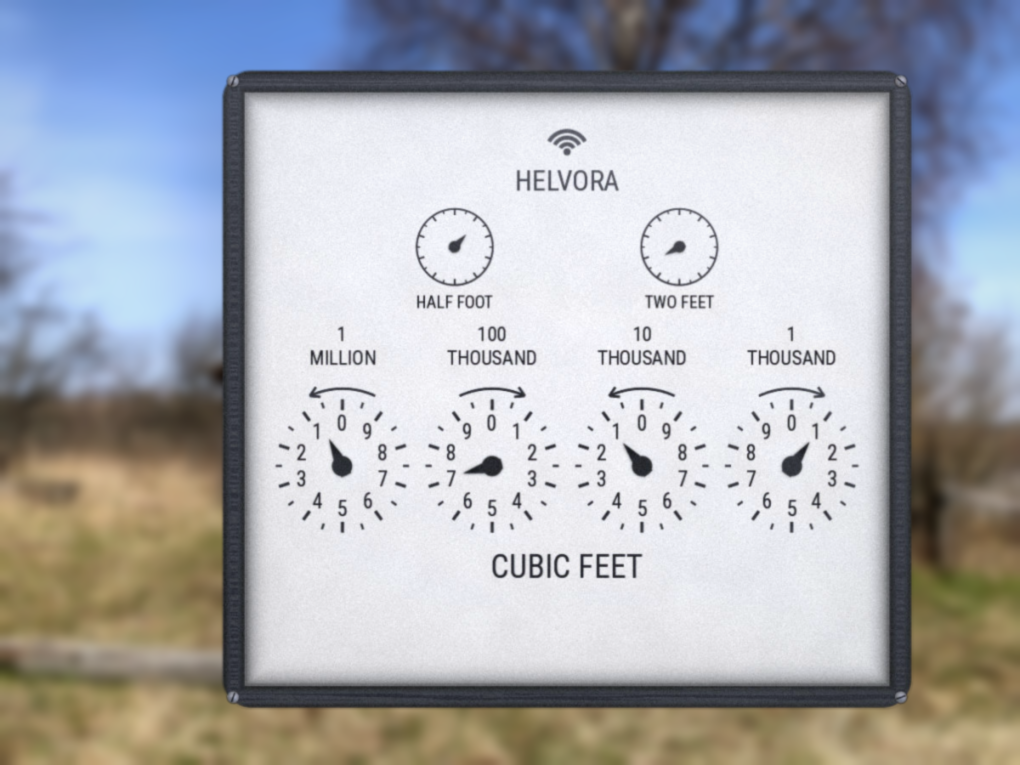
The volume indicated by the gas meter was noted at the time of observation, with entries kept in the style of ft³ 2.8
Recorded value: ft³ 71100
